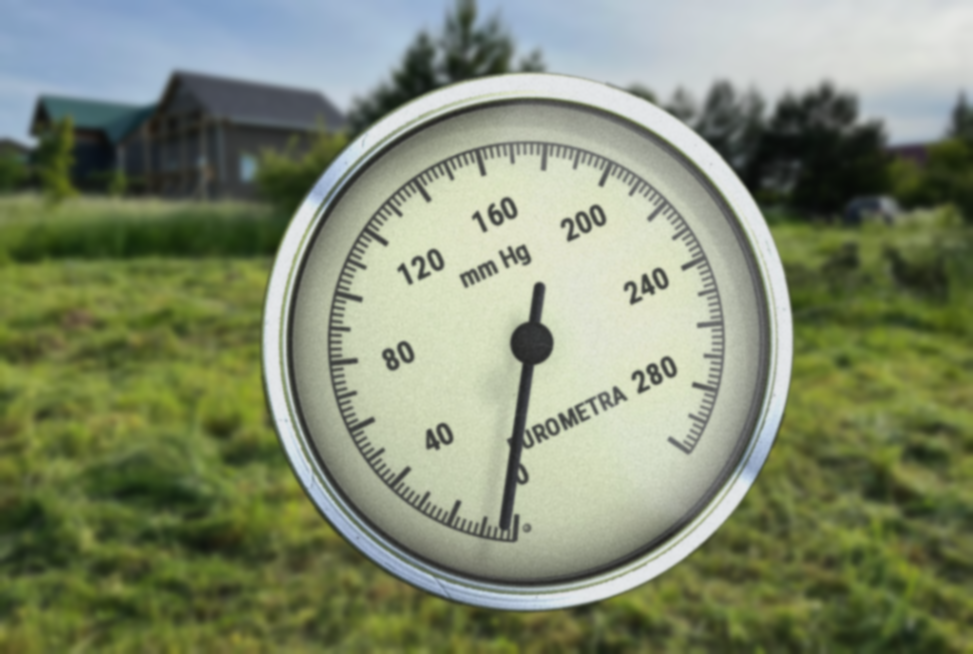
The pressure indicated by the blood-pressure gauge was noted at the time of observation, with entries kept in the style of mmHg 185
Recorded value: mmHg 4
